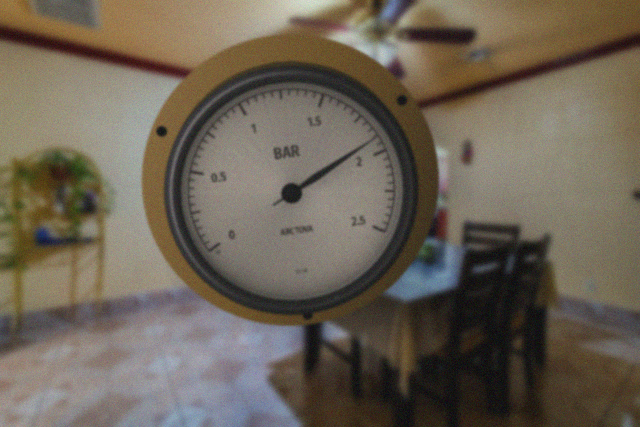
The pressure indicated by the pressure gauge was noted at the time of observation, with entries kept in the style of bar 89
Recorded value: bar 1.9
